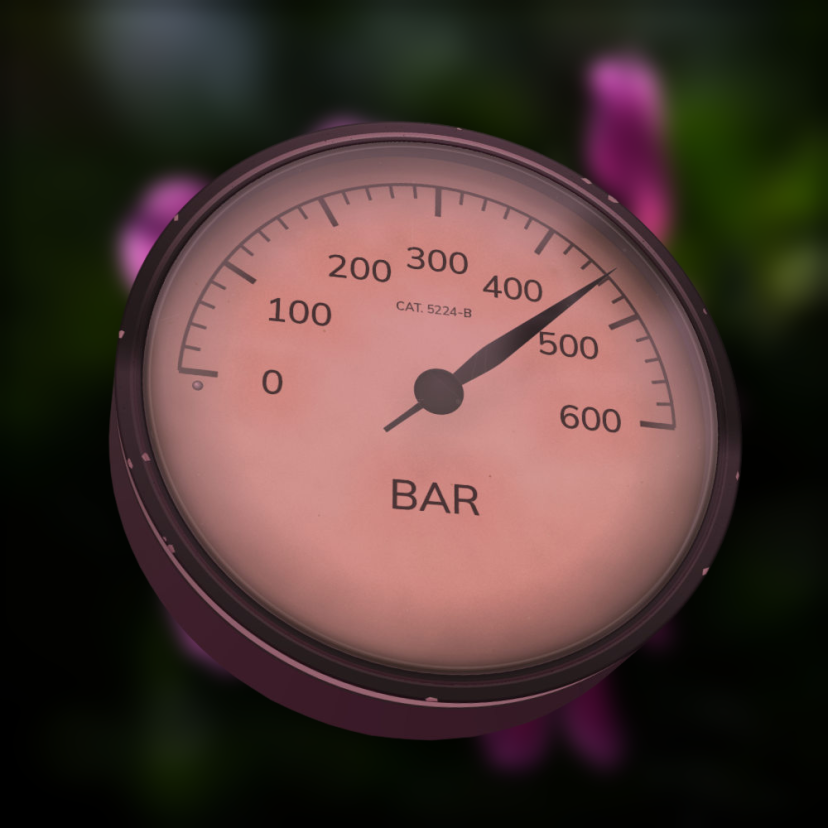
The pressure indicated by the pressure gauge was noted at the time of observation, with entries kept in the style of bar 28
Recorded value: bar 460
